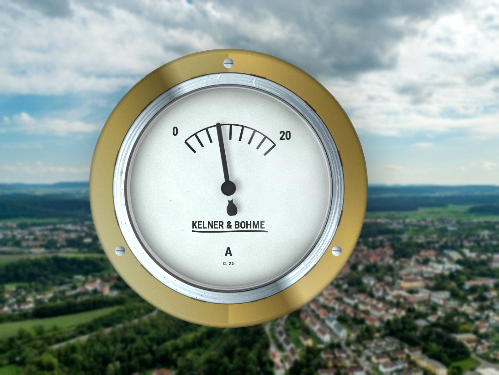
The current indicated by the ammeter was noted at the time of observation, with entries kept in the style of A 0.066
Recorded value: A 7.5
